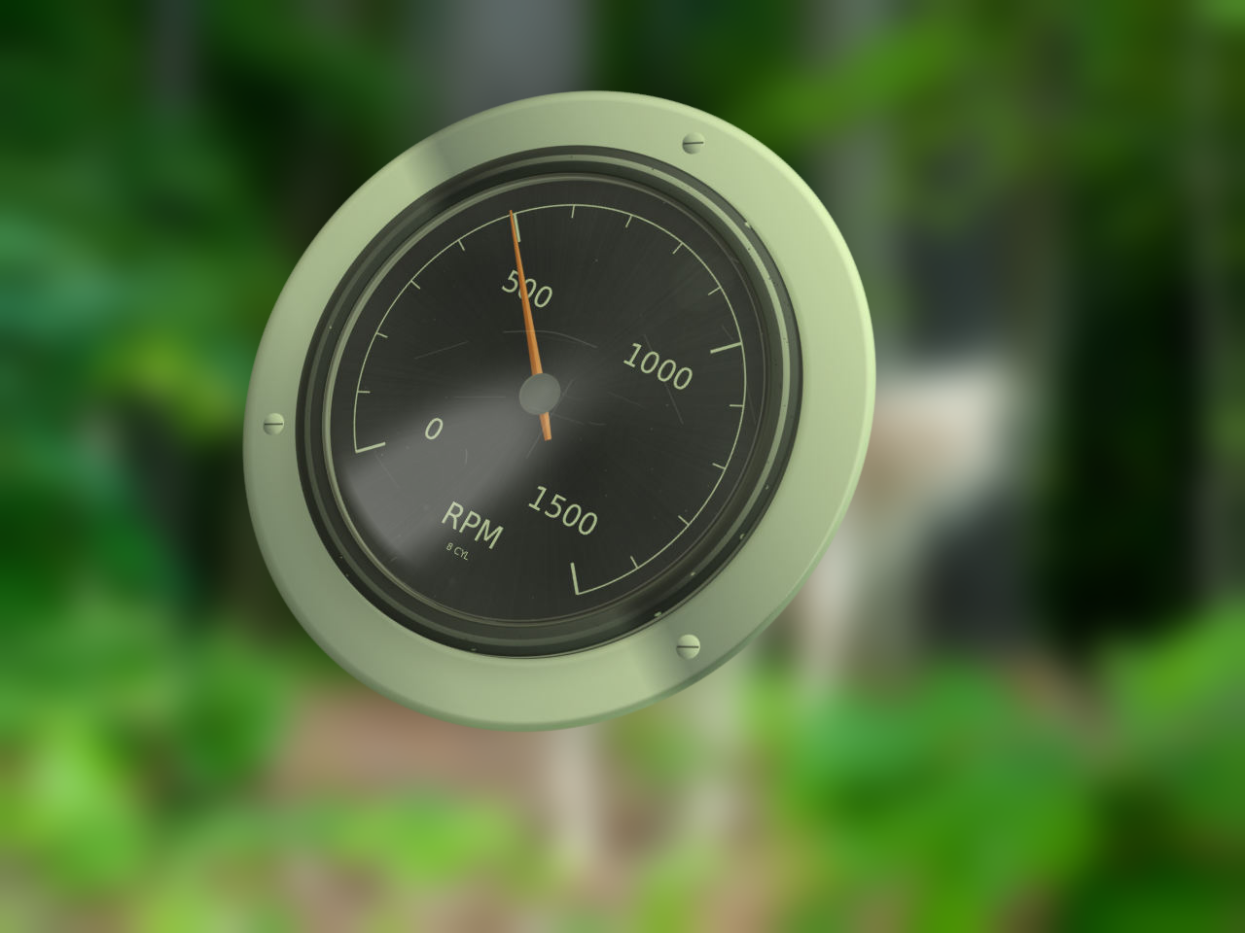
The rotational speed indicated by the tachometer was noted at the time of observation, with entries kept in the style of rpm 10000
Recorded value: rpm 500
